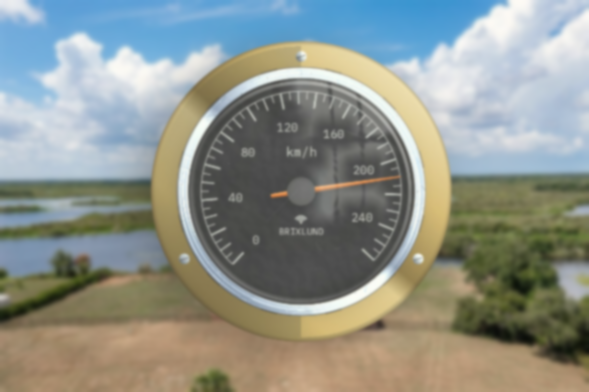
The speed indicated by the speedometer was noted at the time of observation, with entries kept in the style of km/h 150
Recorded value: km/h 210
